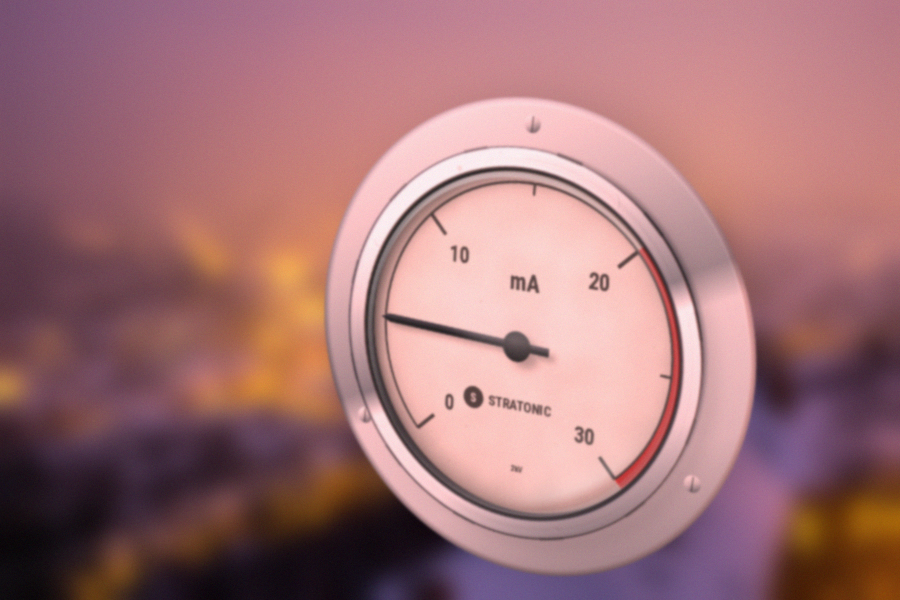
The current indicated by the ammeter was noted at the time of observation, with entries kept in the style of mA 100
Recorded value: mA 5
